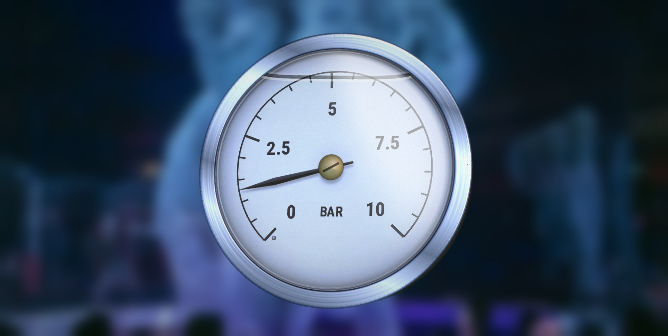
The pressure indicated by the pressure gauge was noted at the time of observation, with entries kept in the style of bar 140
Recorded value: bar 1.25
